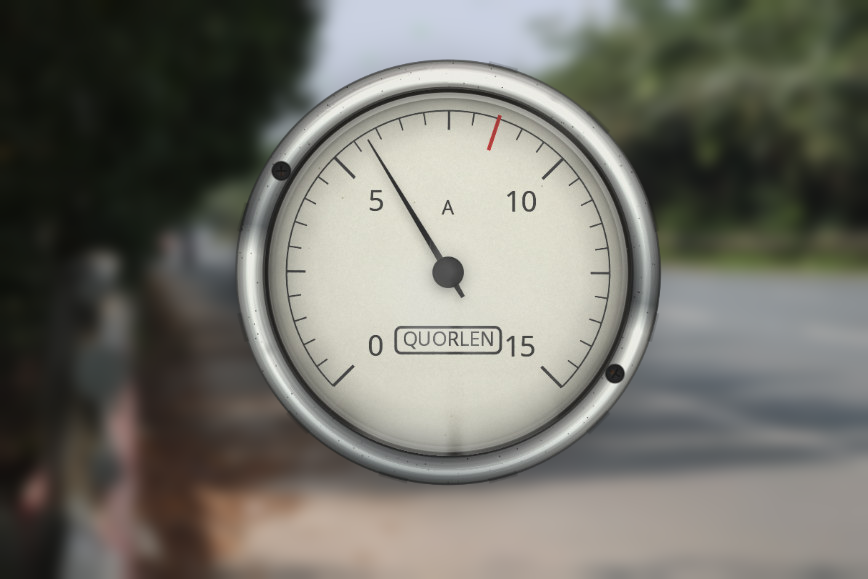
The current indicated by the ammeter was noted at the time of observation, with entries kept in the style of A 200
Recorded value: A 5.75
